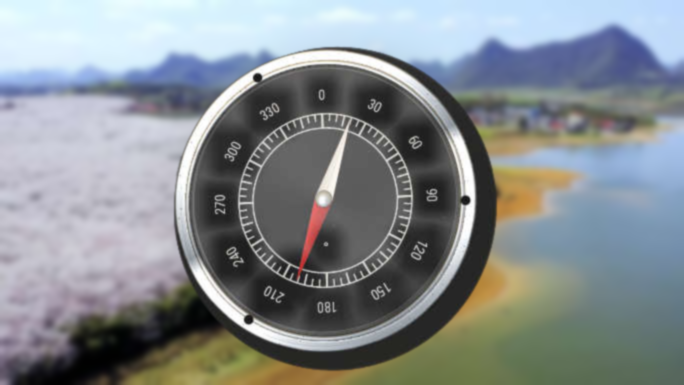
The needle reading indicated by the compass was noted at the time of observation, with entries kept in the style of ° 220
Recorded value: ° 200
